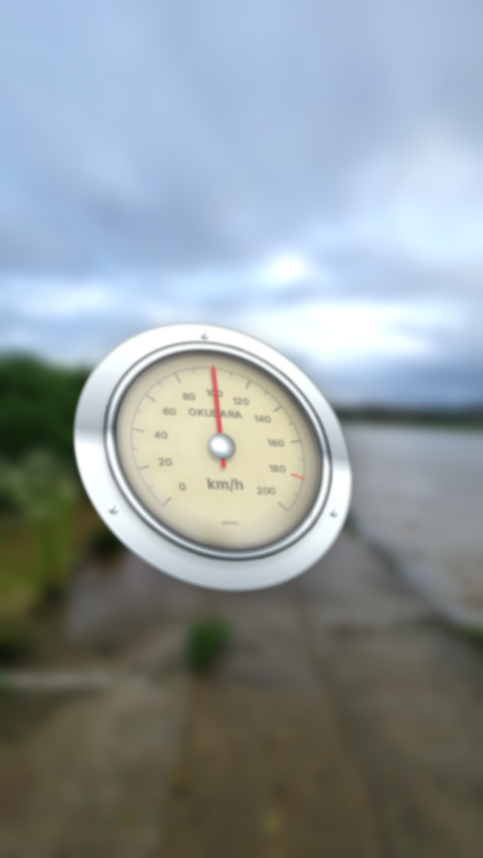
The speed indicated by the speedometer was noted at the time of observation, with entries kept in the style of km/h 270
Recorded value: km/h 100
